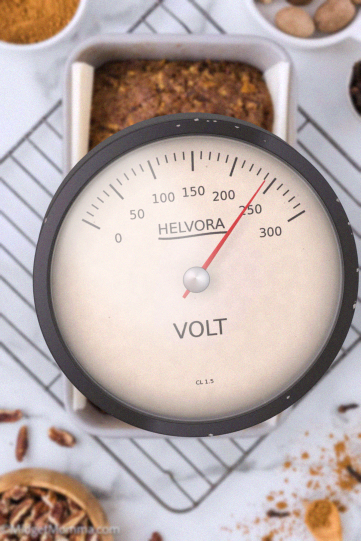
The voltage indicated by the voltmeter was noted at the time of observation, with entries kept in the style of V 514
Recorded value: V 240
